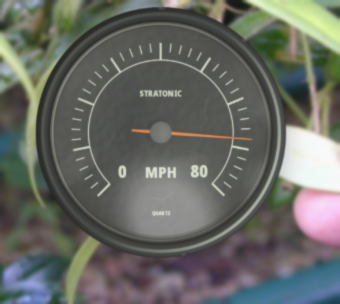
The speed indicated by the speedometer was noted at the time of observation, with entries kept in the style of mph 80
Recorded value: mph 68
